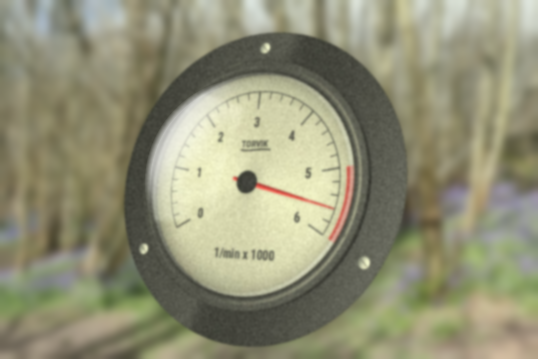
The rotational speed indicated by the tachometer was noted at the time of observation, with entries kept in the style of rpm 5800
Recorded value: rpm 5600
